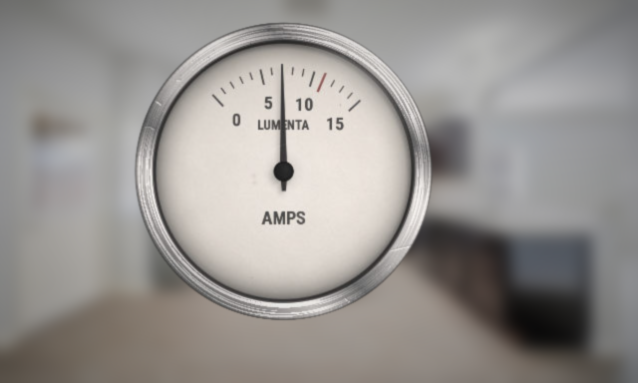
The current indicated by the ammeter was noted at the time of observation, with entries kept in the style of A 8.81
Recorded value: A 7
